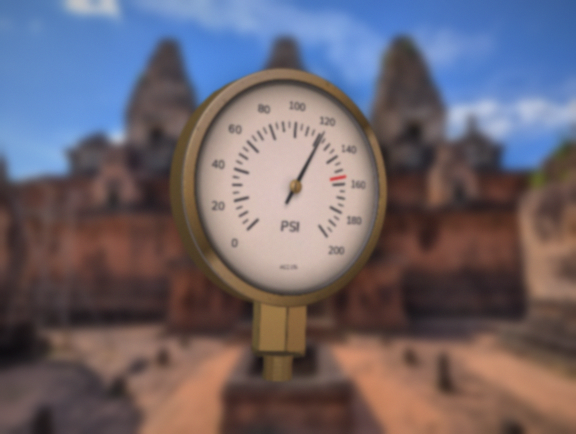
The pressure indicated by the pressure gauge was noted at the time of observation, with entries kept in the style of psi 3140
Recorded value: psi 120
